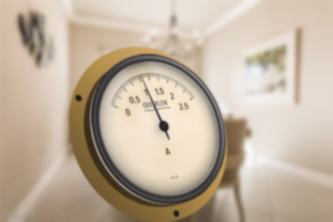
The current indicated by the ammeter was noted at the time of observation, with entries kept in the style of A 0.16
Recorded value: A 1
